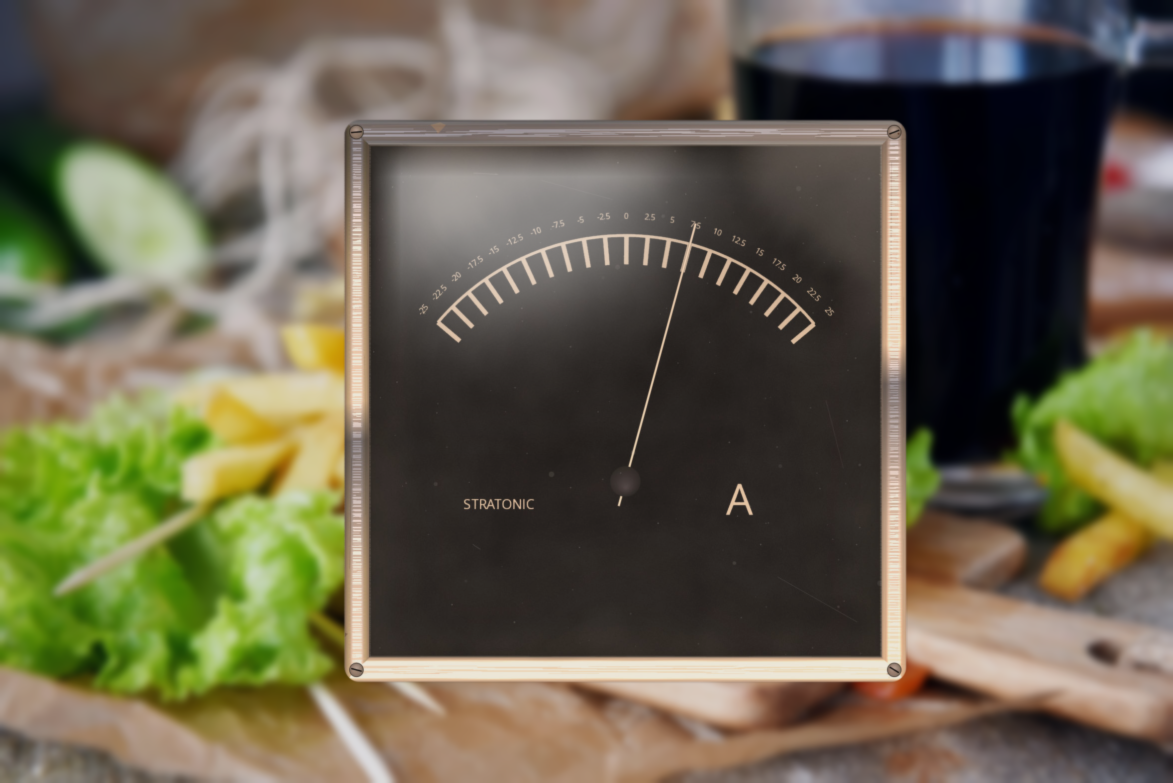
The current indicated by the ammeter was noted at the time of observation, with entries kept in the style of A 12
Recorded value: A 7.5
